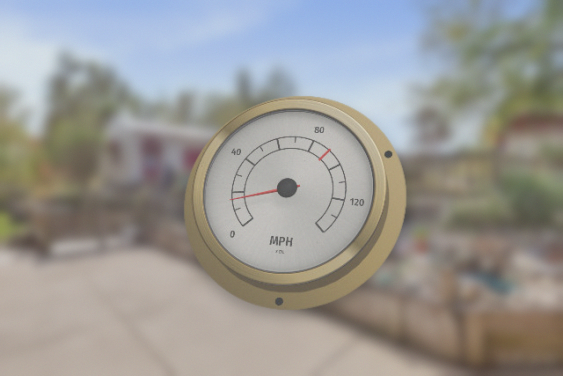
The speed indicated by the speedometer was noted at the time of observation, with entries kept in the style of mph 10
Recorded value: mph 15
